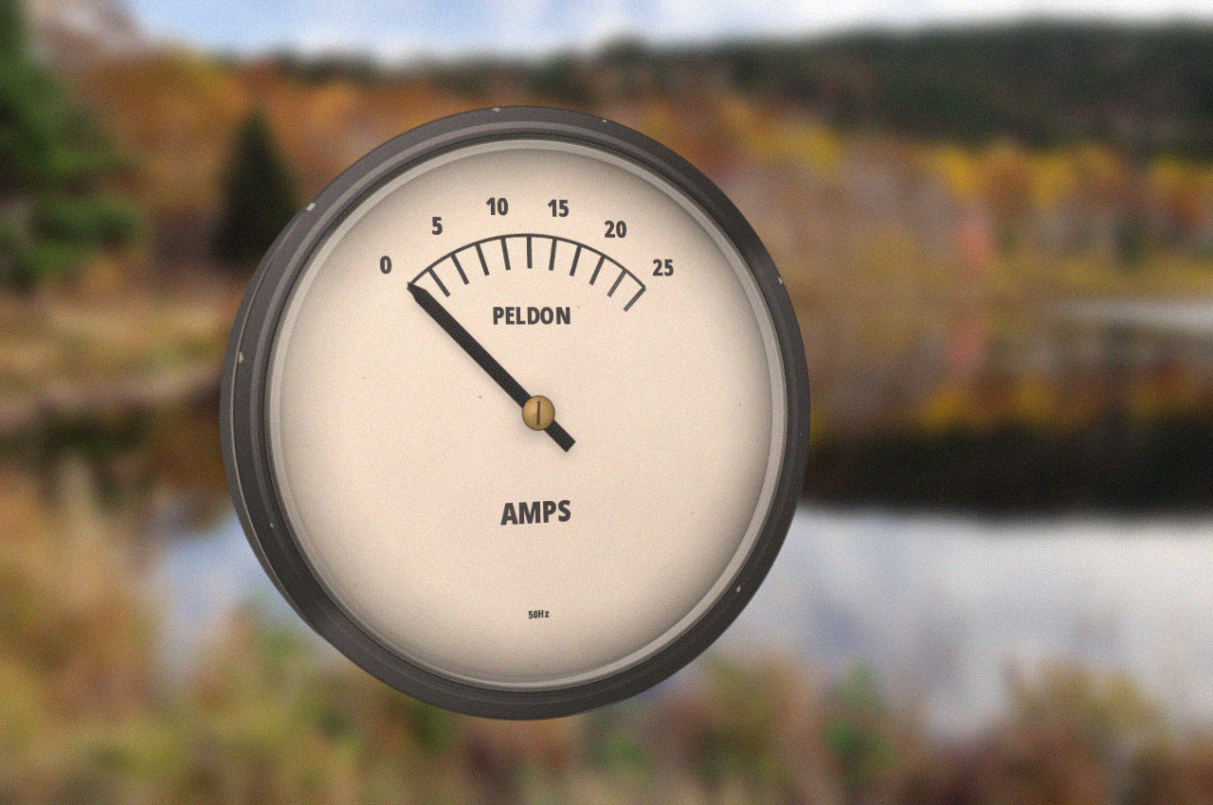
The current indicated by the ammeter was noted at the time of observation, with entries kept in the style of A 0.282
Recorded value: A 0
